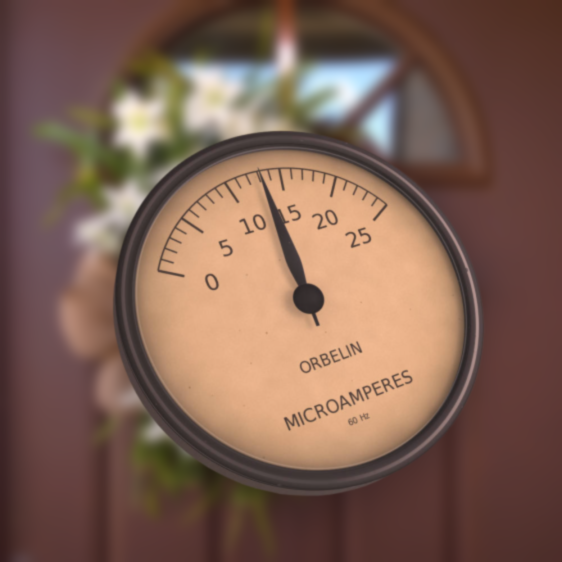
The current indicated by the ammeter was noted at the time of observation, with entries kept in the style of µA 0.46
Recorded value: µA 13
